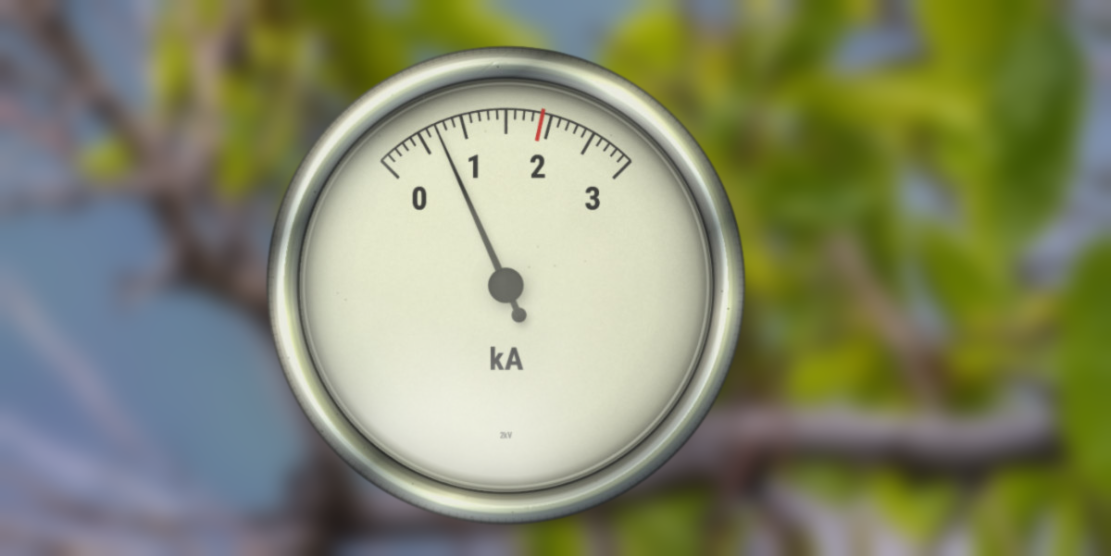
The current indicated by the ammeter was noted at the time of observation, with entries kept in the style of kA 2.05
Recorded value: kA 0.7
